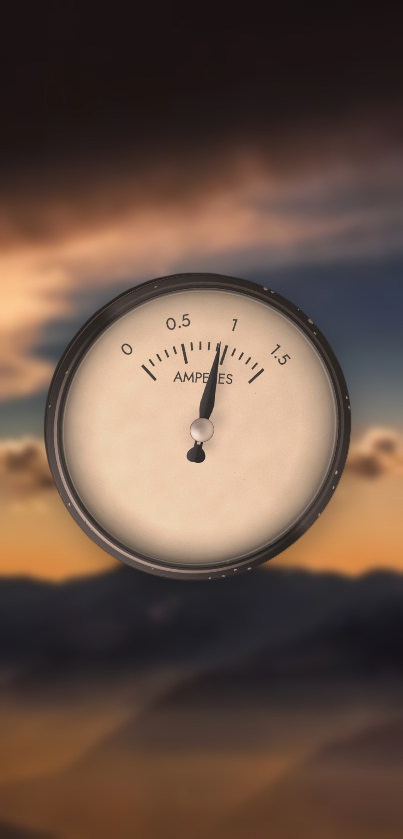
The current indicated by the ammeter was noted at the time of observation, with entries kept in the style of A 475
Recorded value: A 0.9
